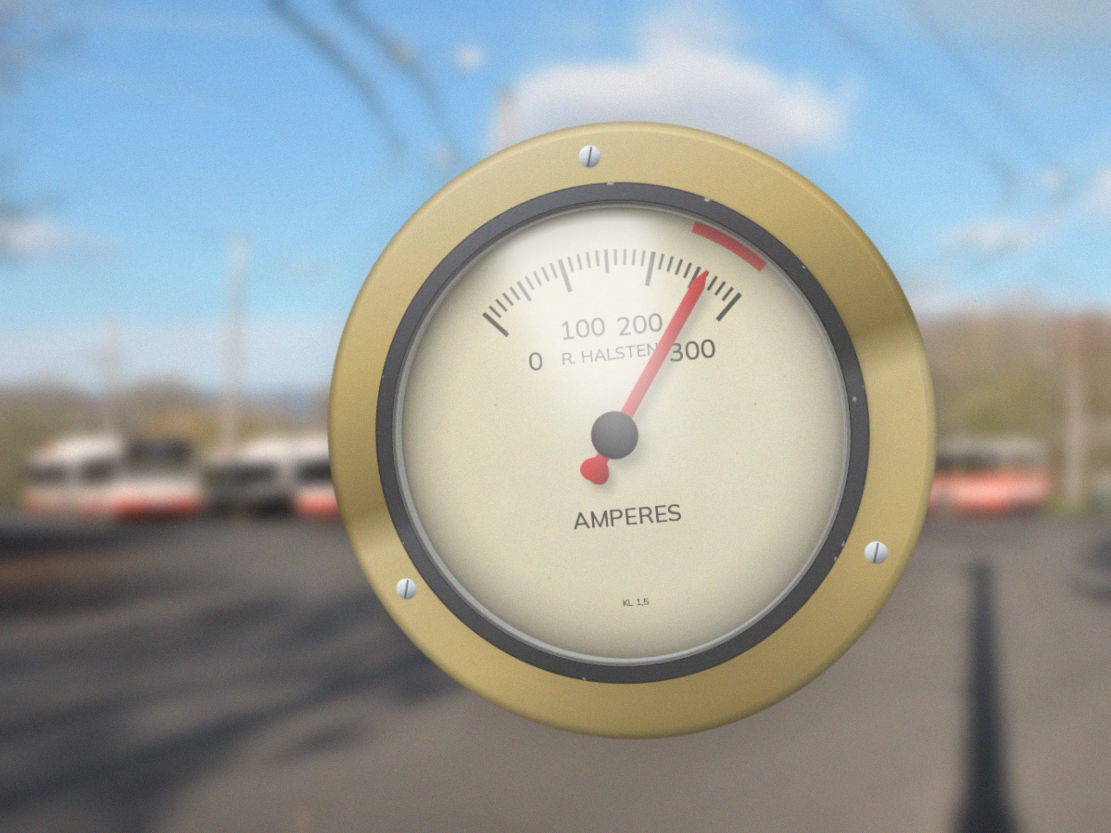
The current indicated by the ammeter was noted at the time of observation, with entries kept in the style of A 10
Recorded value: A 260
